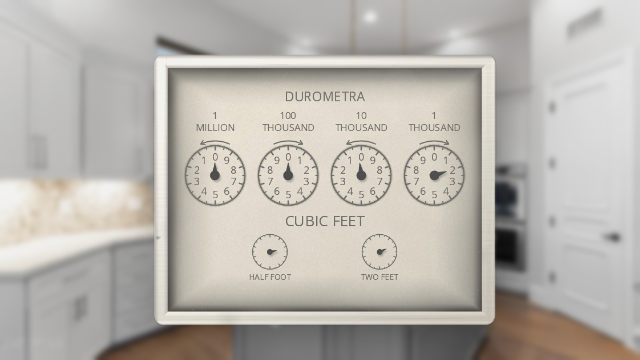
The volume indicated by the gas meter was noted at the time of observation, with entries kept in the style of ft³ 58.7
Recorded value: ft³ 200
